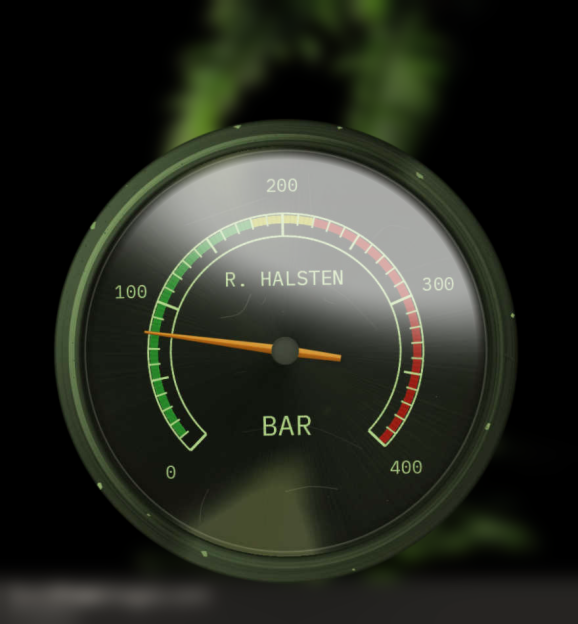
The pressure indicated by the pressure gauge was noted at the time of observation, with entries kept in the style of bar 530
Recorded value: bar 80
